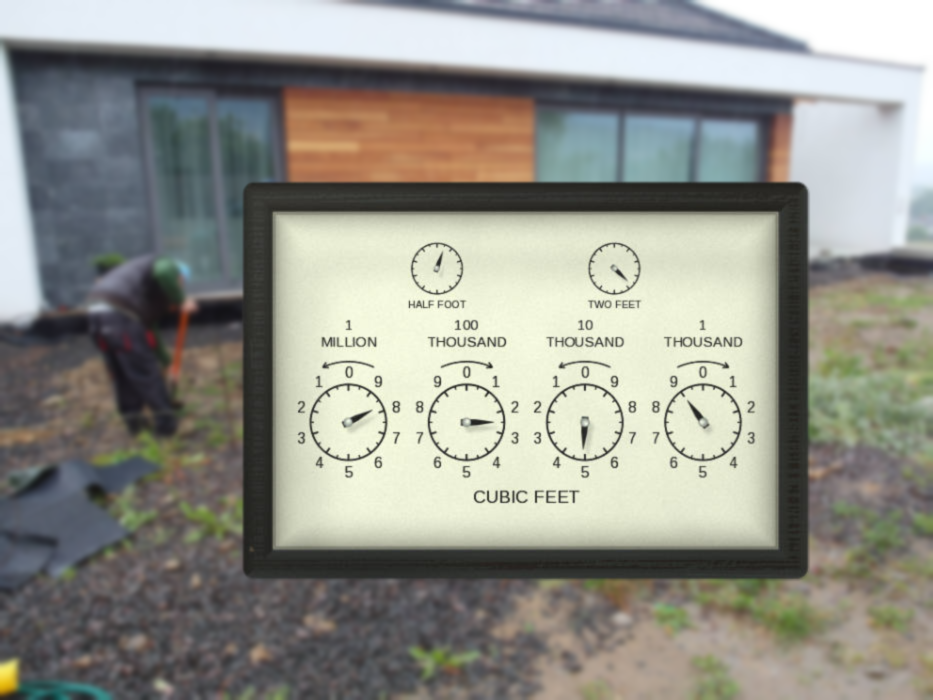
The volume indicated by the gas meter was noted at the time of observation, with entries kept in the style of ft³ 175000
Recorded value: ft³ 824900
